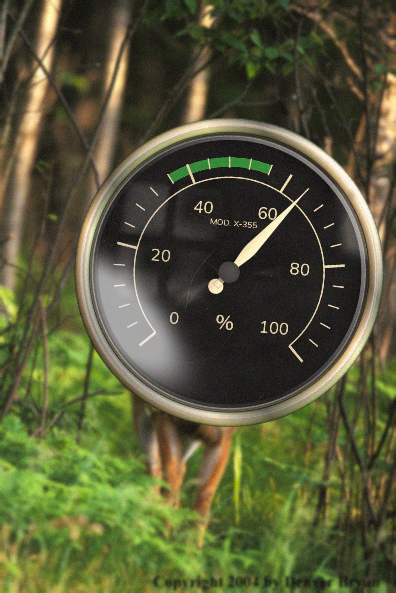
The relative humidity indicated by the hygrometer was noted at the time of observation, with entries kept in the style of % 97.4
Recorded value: % 64
